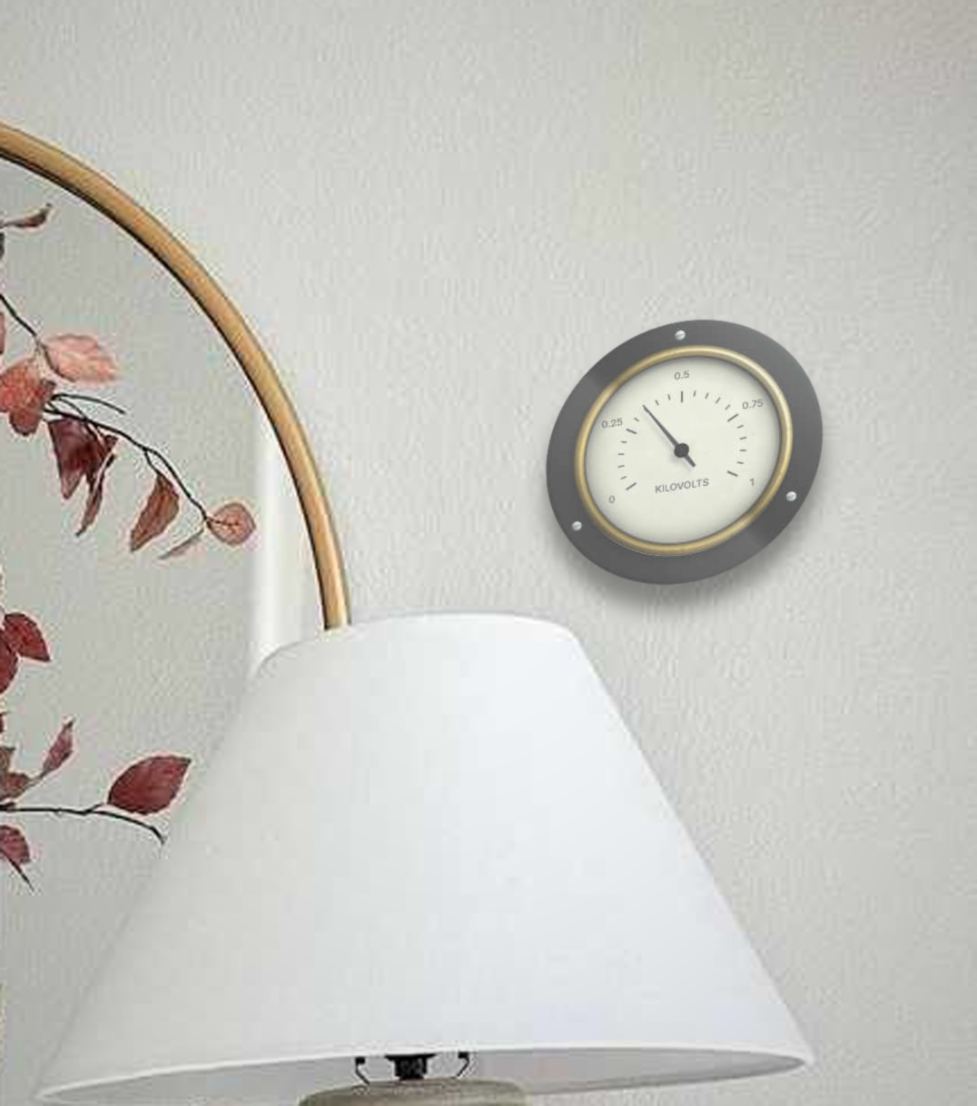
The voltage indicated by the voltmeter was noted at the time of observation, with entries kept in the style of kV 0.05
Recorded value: kV 0.35
